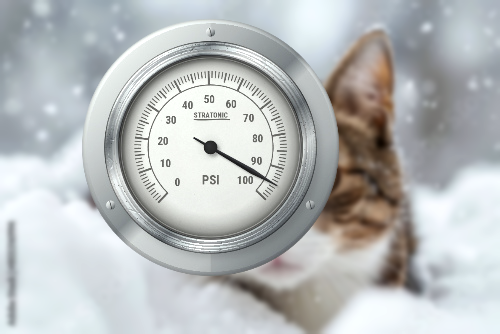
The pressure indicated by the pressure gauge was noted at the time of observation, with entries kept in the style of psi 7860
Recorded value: psi 95
